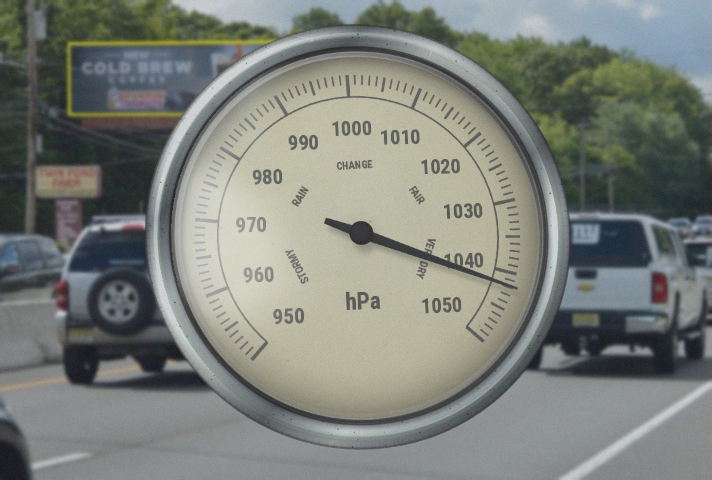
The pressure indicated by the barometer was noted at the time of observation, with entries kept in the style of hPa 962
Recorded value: hPa 1042
